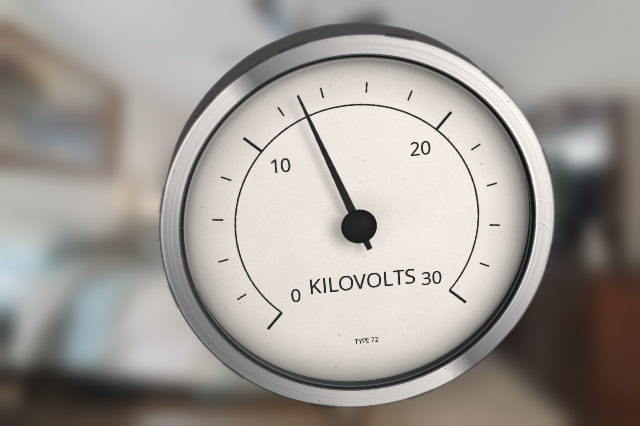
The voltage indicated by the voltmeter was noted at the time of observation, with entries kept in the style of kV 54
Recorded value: kV 13
